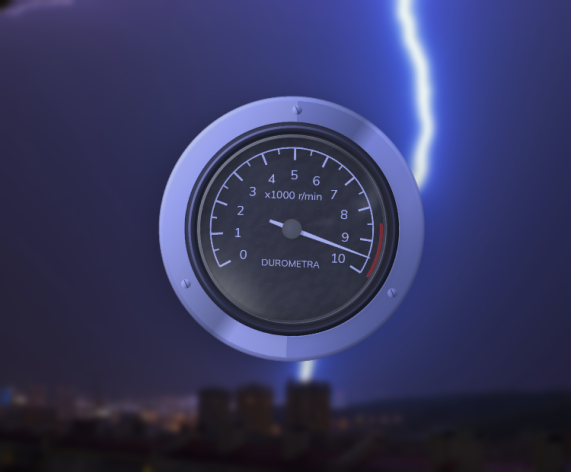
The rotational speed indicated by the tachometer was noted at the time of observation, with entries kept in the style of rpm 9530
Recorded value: rpm 9500
